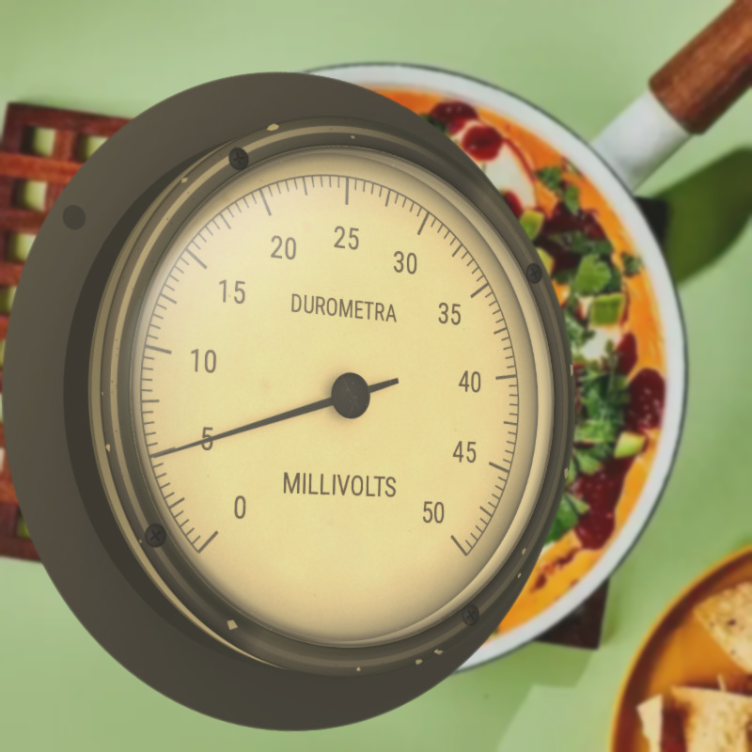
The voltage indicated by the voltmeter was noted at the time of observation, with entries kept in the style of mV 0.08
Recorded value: mV 5
